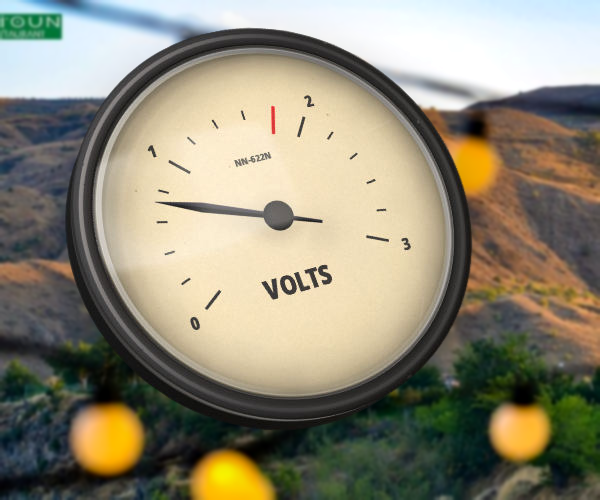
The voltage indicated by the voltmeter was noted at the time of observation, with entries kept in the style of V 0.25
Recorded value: V 0.7
